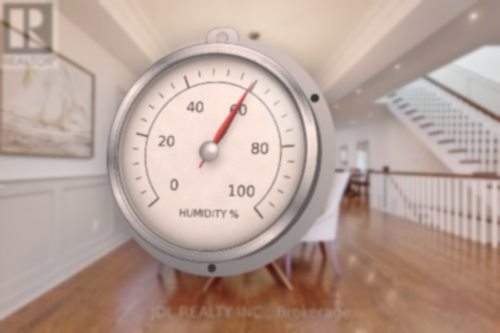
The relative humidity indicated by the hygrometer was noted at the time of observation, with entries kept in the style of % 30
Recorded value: % 60
